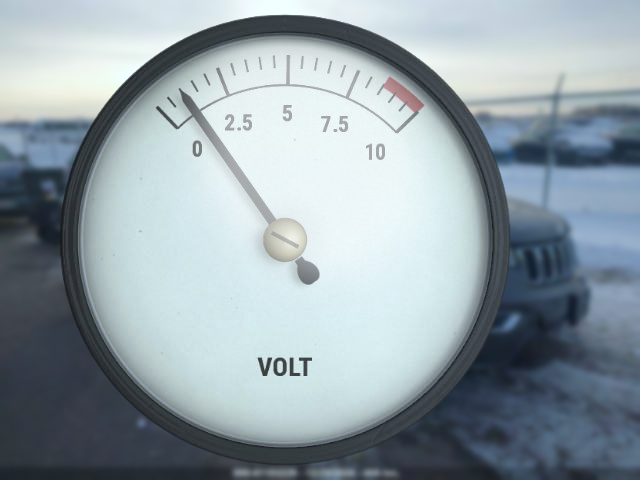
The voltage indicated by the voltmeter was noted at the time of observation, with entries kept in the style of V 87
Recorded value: V 1
